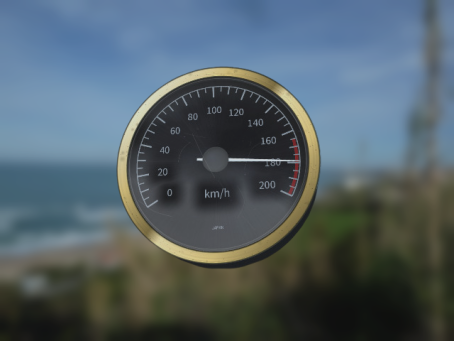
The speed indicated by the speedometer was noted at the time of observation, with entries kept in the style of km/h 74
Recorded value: km/h 180
